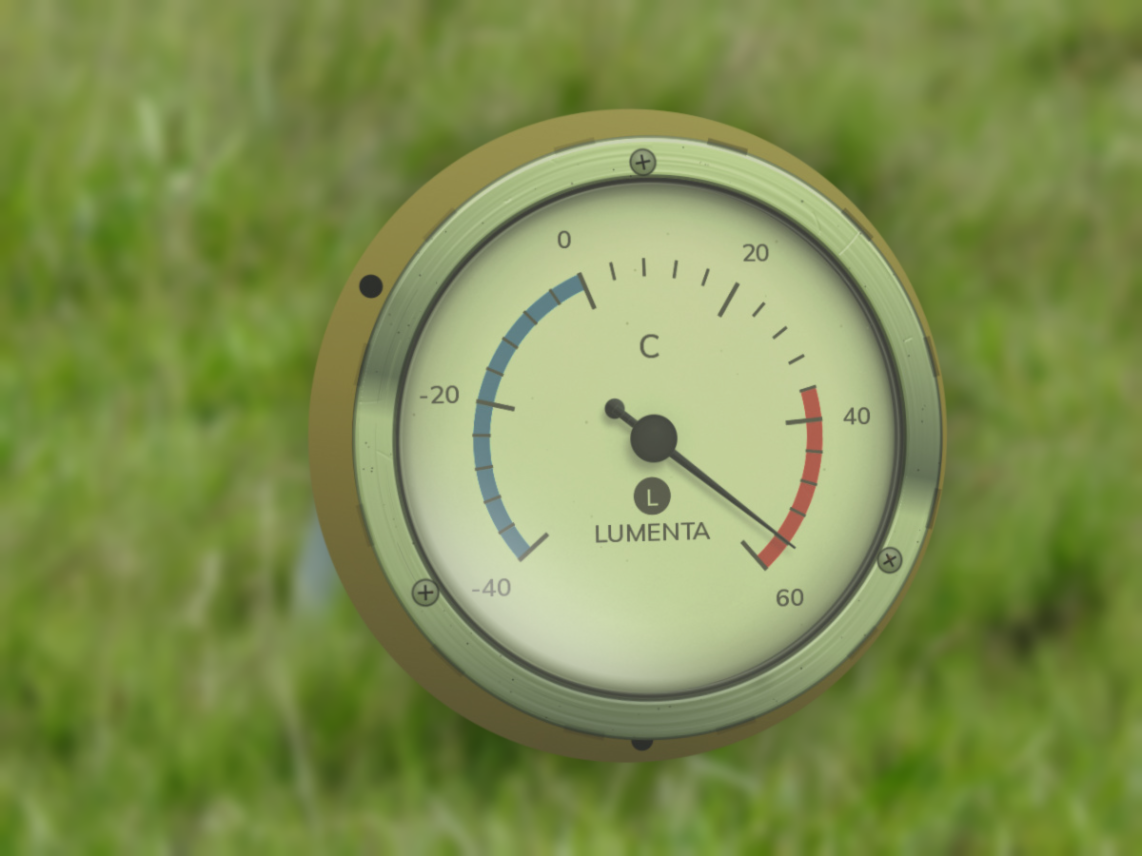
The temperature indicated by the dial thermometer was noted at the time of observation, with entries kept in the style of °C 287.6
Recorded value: °C 56
